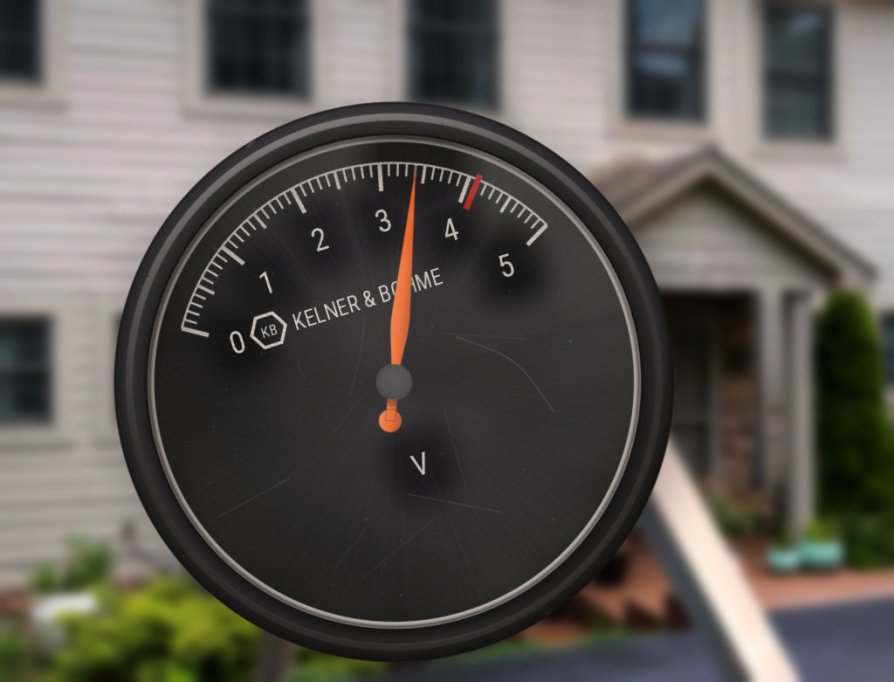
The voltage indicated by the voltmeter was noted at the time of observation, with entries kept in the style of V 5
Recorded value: V 3.4
